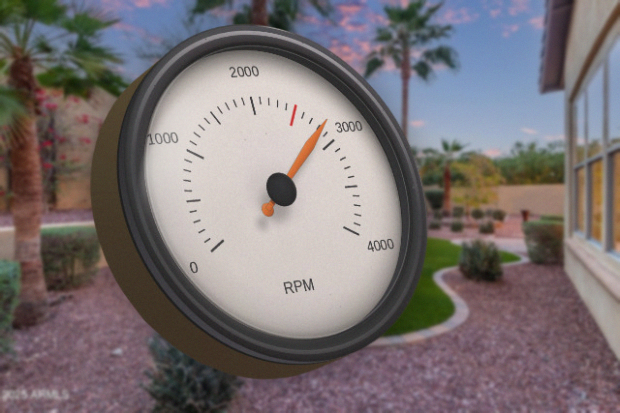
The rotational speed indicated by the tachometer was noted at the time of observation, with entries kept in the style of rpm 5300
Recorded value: rpm 2800
